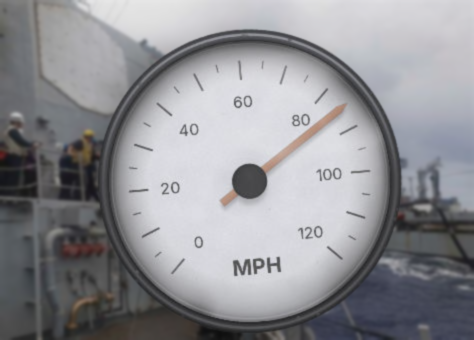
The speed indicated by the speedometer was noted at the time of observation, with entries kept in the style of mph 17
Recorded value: mph 85
